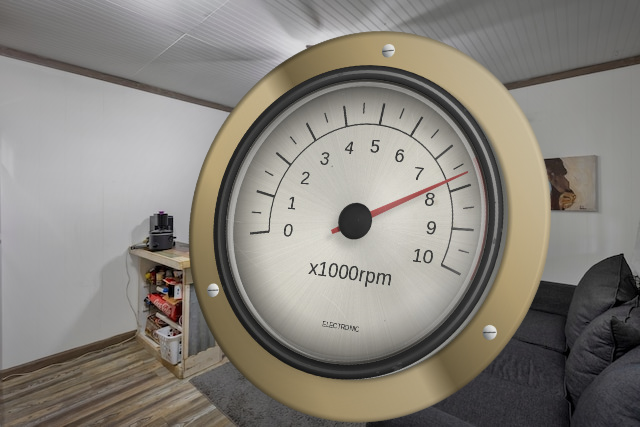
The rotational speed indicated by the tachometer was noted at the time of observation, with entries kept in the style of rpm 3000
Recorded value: rpm 7750
